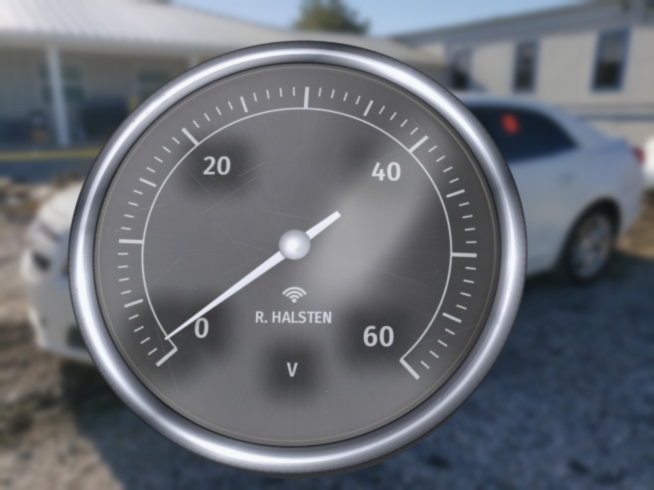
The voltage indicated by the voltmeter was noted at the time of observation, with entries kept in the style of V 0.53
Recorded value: V 1
